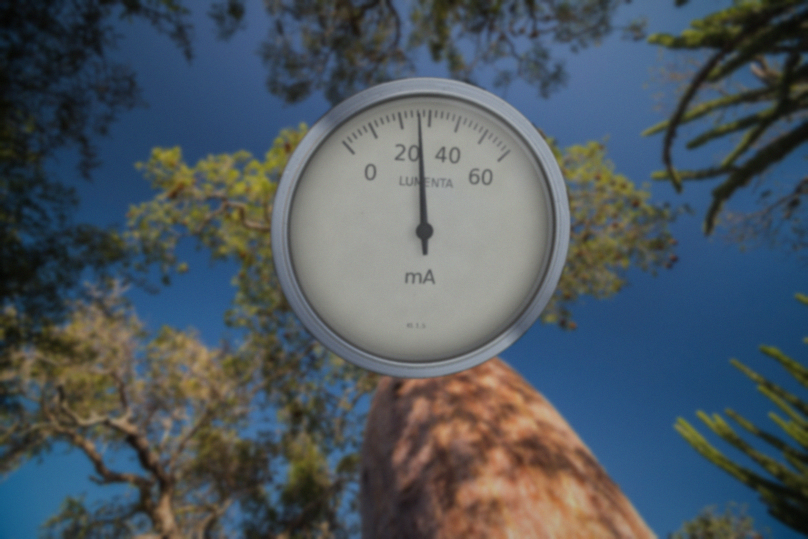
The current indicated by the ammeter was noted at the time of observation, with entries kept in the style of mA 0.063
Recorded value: mA 26
